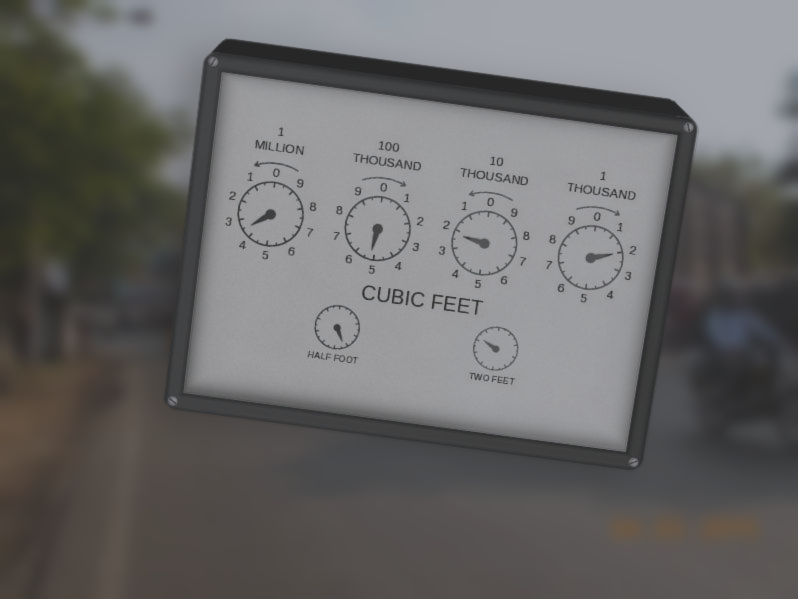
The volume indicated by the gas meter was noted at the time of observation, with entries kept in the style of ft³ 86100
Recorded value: ft³ 352200
